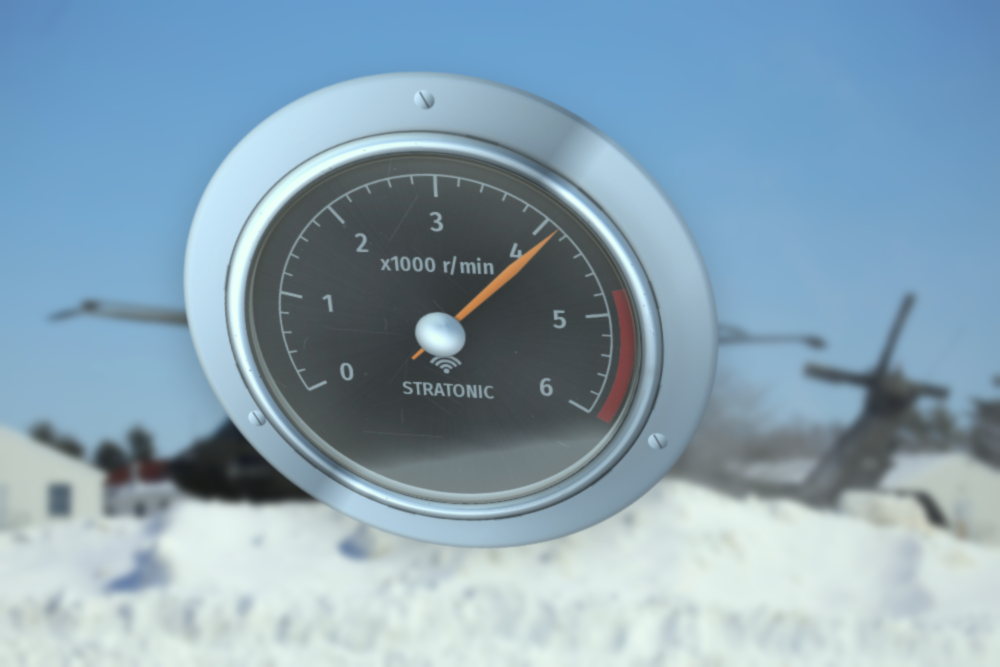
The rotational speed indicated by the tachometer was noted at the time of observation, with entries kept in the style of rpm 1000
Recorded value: rpm 4100
